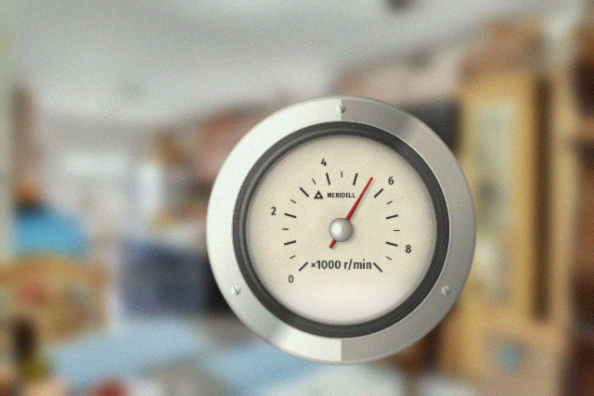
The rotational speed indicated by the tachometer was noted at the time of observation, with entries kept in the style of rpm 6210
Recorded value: rpm 5500
